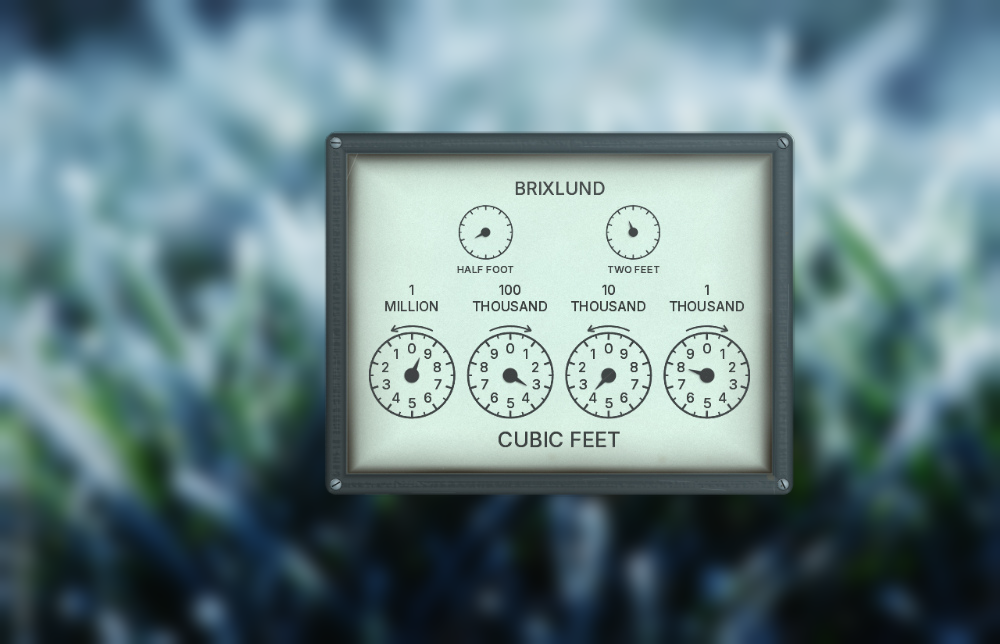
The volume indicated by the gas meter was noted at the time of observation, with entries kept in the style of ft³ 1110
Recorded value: ft³ 933800
